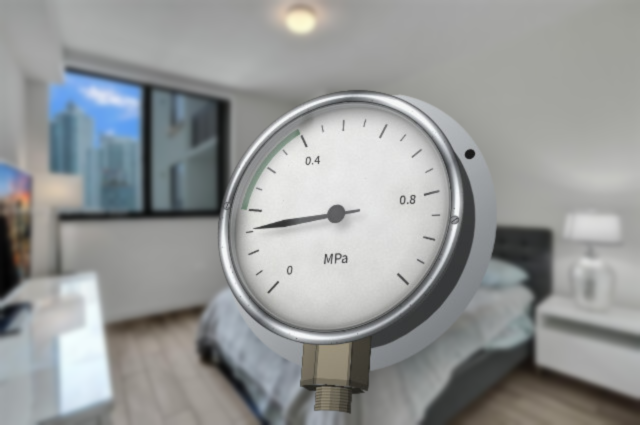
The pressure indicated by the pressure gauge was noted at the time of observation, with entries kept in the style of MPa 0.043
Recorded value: MPa 0.15
